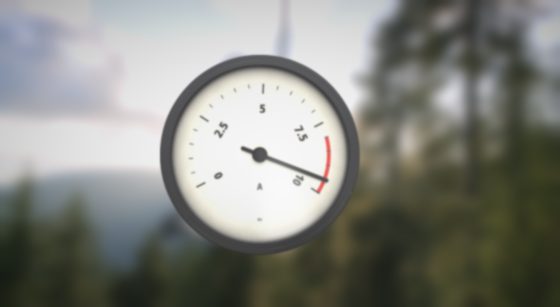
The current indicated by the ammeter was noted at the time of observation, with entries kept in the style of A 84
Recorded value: A 9.5
